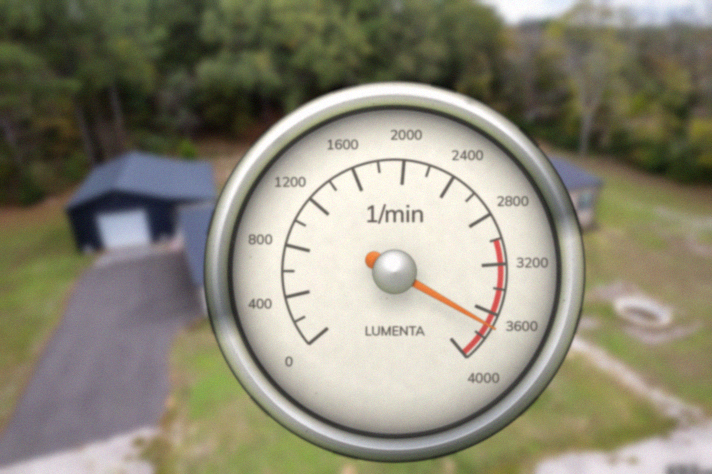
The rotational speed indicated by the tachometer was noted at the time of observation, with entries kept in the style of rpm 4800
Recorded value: rpm 3700
